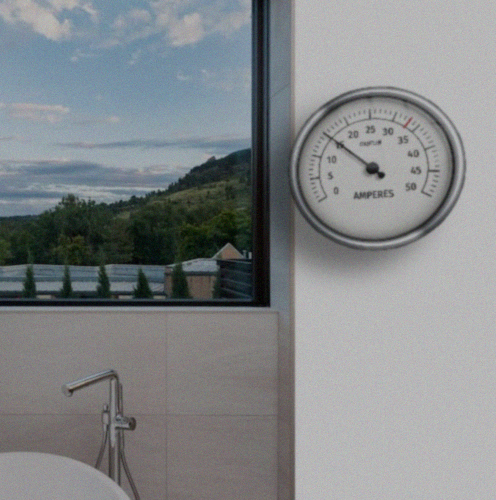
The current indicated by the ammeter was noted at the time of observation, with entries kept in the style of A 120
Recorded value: A 15
